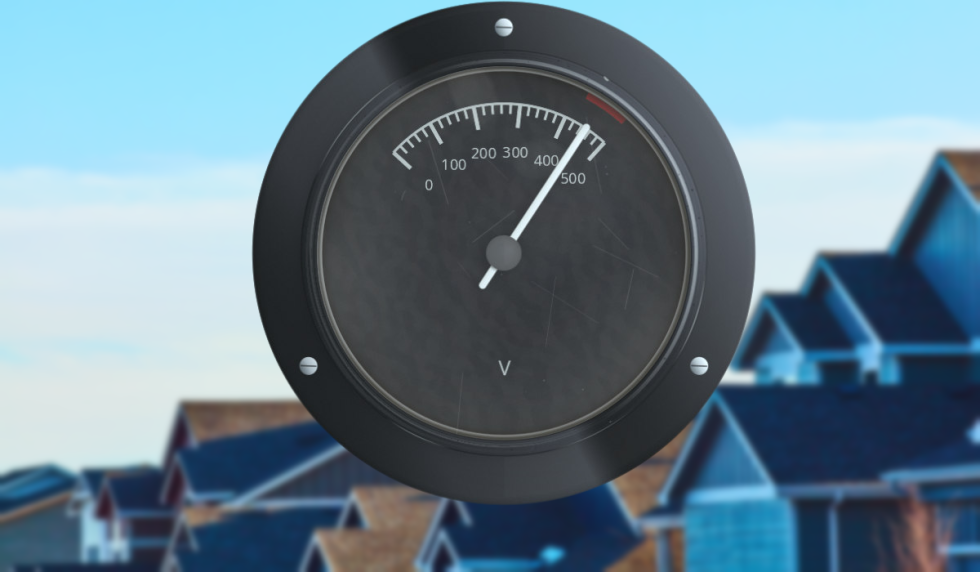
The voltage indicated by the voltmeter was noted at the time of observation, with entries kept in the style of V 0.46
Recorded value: V 450
